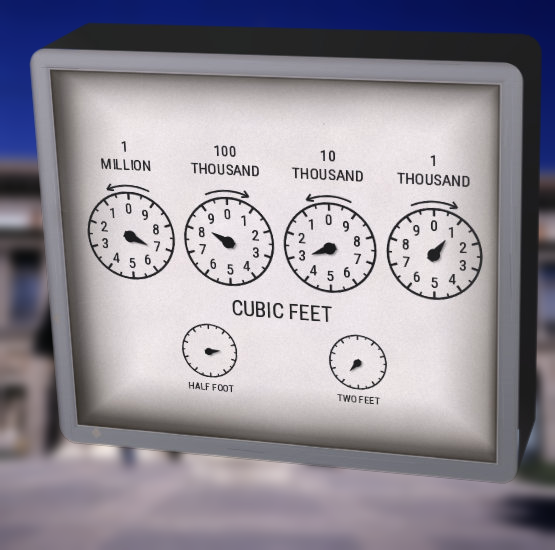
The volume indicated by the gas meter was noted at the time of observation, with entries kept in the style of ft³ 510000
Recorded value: ft³ 683100
